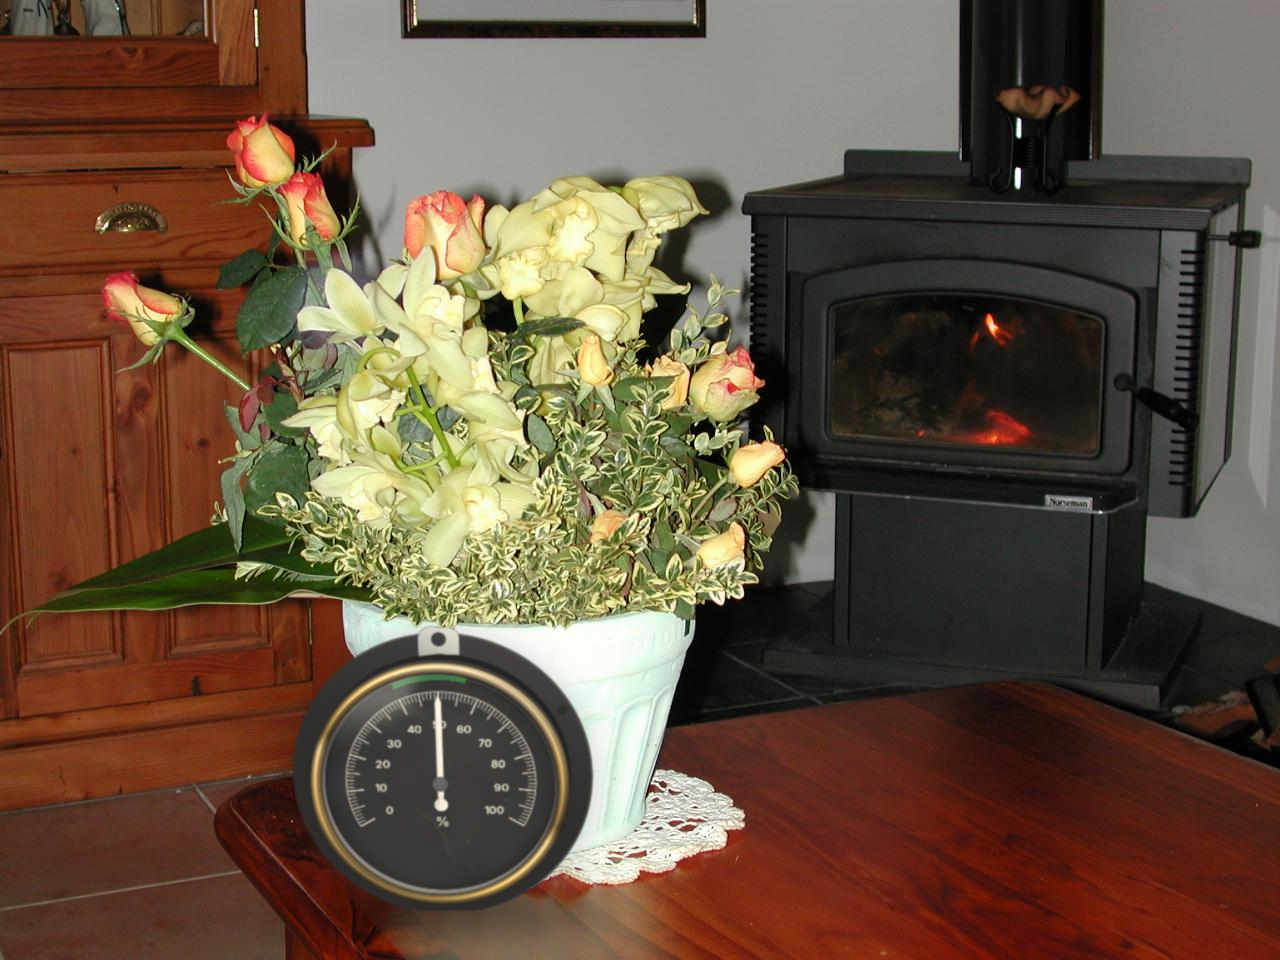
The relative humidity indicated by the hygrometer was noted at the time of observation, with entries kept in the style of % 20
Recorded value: % 50
